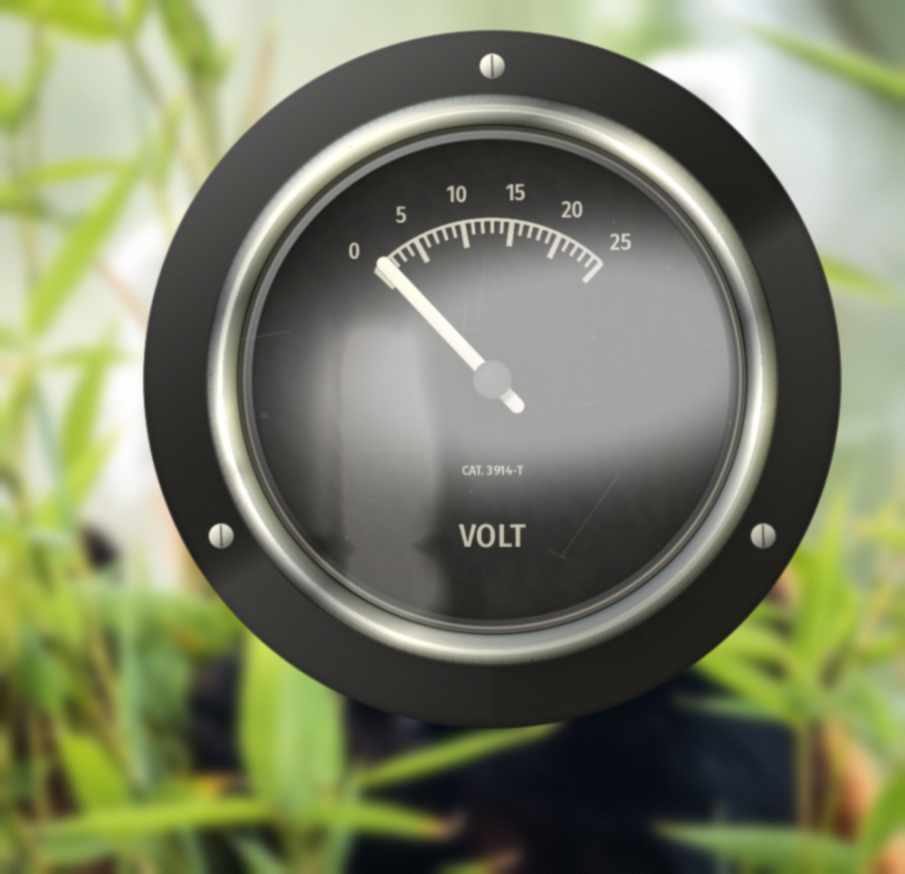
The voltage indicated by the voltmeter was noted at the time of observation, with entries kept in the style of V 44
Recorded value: V 1
